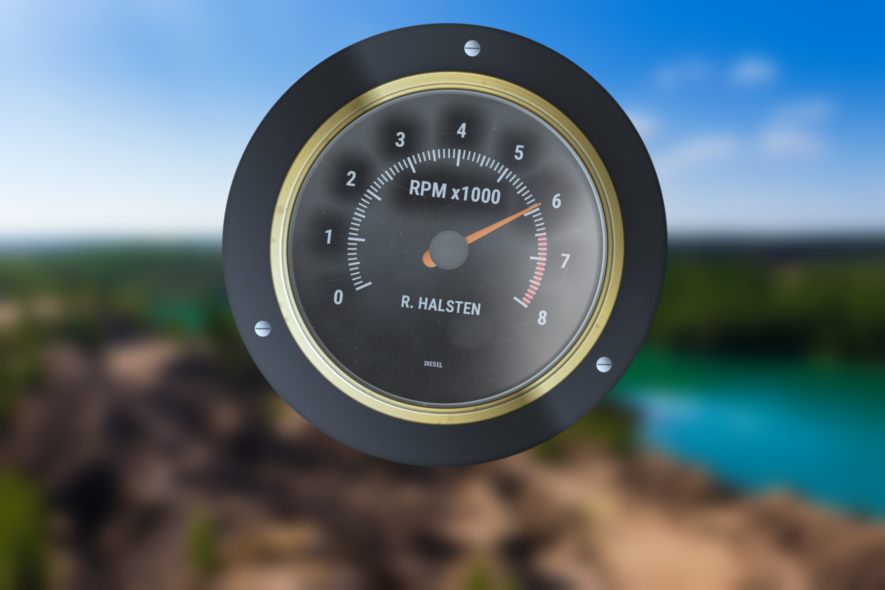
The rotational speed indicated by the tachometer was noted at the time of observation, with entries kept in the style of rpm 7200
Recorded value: rpm 5900
